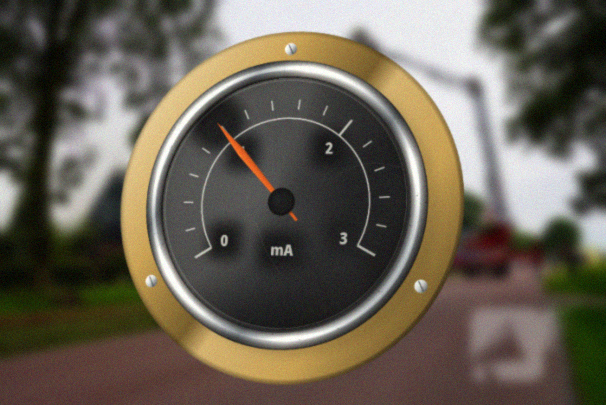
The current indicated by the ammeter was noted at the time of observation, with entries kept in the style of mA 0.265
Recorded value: mA 1
